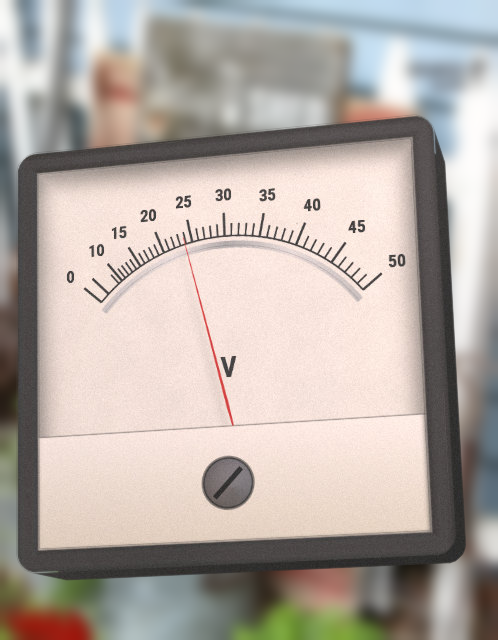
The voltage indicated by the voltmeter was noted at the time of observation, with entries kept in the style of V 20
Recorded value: V 24
